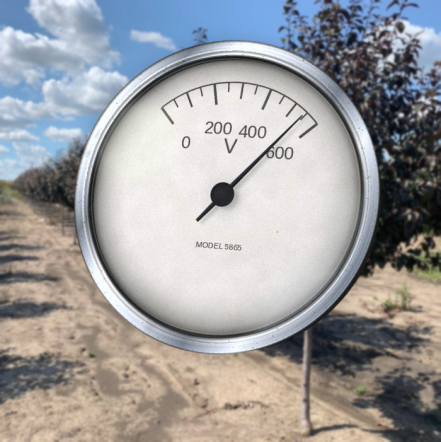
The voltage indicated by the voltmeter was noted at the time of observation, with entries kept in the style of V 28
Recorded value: V 550
